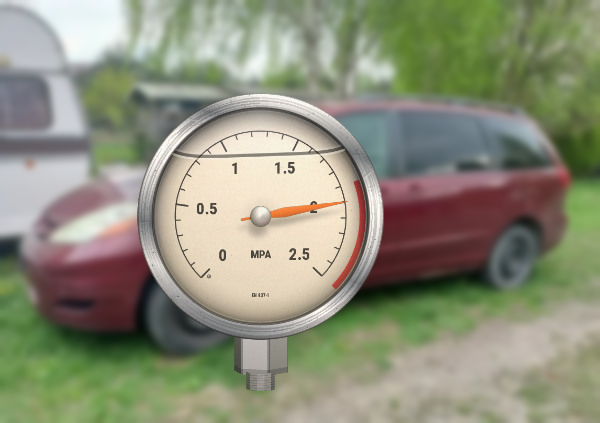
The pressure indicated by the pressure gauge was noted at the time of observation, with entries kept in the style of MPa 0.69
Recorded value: MPa 2
